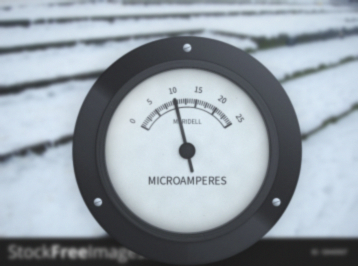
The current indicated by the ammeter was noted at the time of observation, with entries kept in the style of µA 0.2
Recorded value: µA 10
